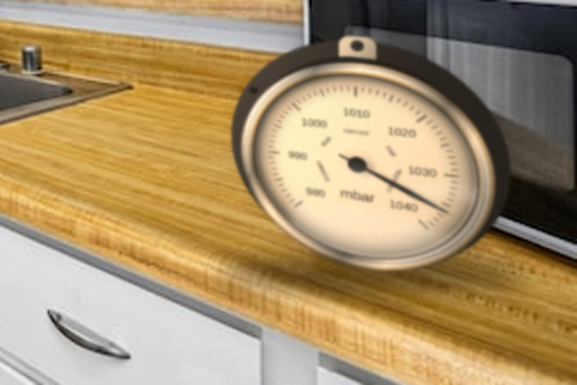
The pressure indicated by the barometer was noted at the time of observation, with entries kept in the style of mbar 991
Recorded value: mbar 1036
